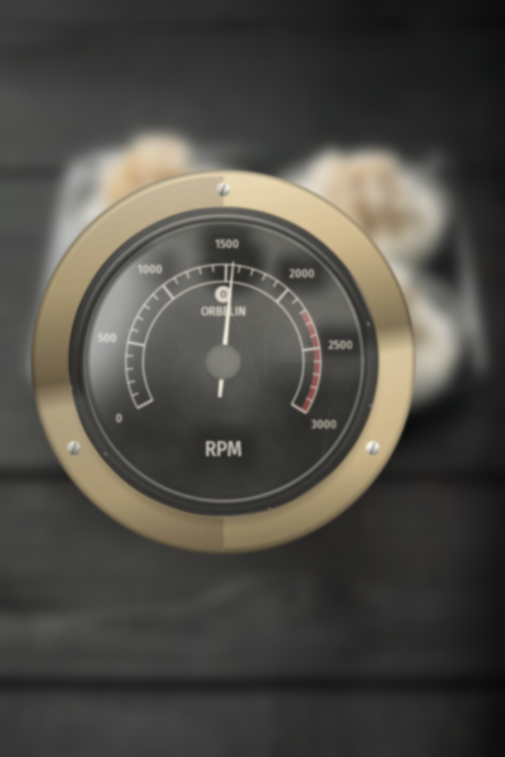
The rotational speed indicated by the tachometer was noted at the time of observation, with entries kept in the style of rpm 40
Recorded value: rpm 1550
